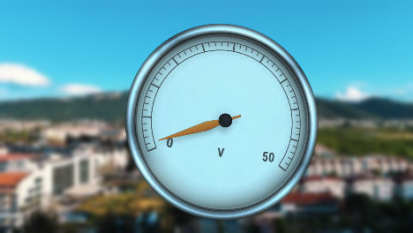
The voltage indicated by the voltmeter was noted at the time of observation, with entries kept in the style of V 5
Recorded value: V 1
